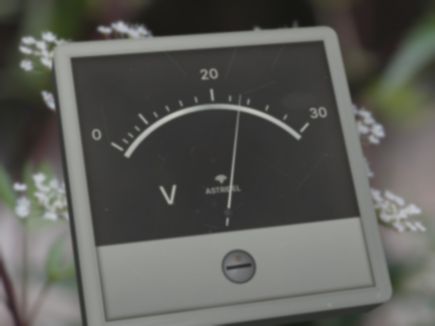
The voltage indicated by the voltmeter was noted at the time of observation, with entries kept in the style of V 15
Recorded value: V 23
